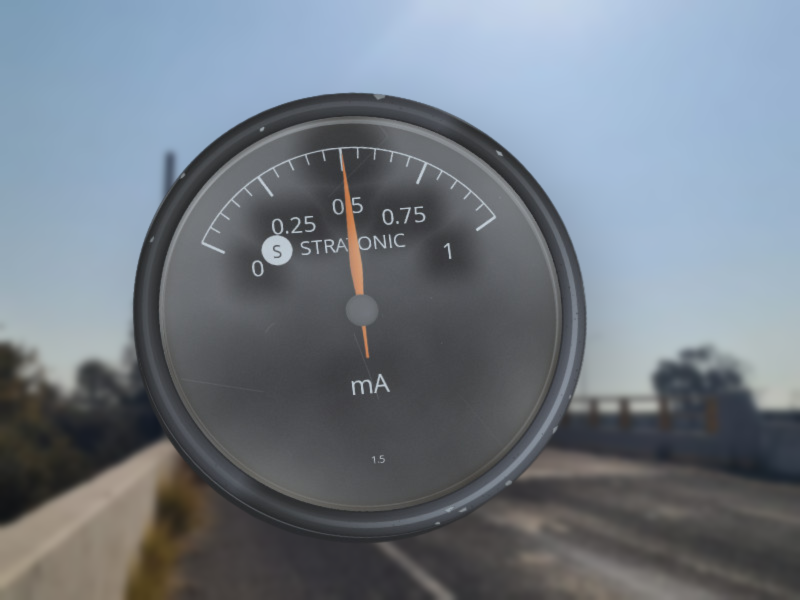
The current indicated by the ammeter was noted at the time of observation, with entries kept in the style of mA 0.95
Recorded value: mA 0.5
